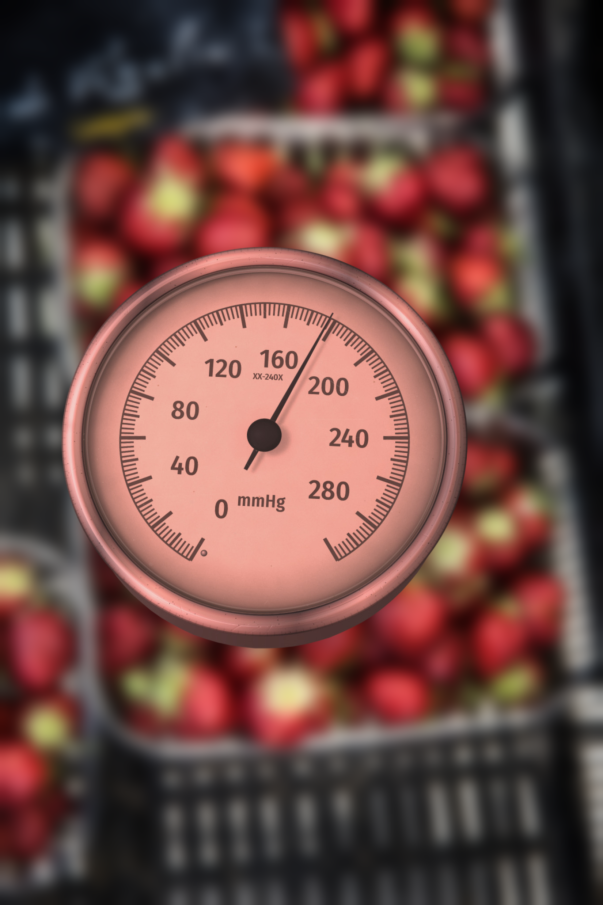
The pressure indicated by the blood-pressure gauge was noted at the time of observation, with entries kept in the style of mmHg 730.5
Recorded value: mmHg 178
